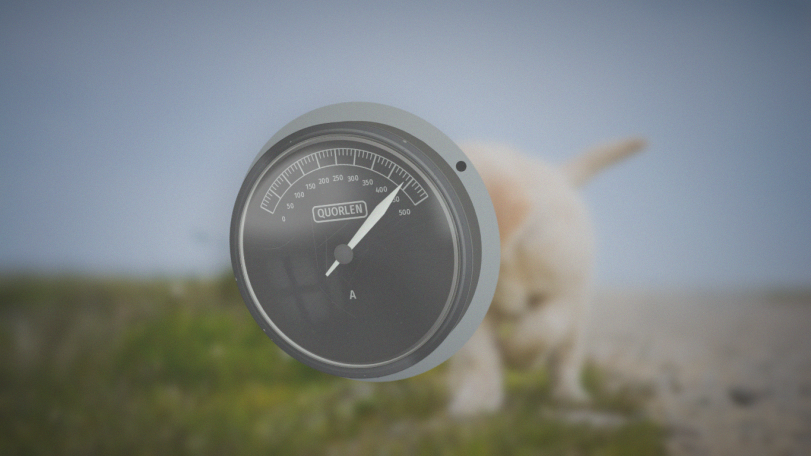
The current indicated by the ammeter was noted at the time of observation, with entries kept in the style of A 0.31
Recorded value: A 440
